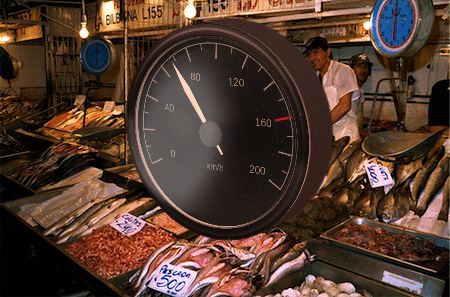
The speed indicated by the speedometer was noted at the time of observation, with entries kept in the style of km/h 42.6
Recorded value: km/h 70
